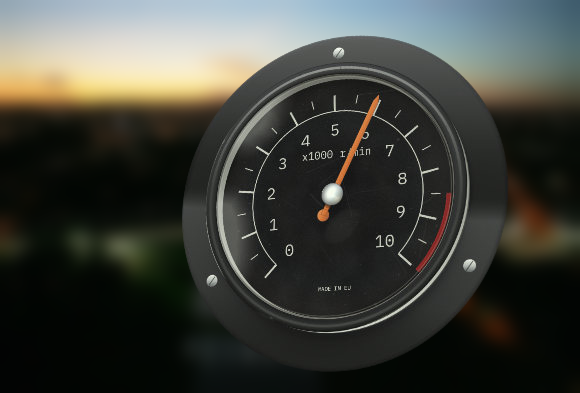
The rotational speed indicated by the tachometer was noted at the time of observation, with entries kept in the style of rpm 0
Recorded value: rpm 6000
